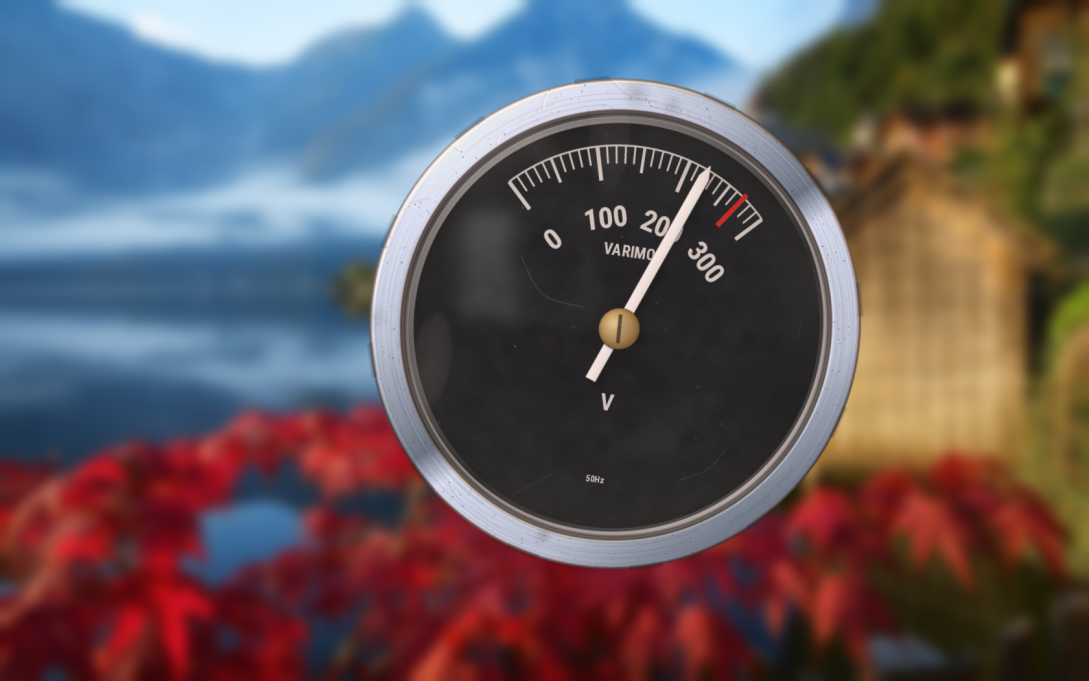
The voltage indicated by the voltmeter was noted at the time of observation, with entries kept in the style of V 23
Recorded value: V 220
